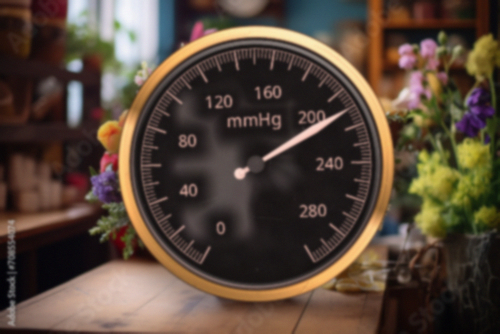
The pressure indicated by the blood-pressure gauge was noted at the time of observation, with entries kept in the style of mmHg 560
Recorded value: mmHg 210
